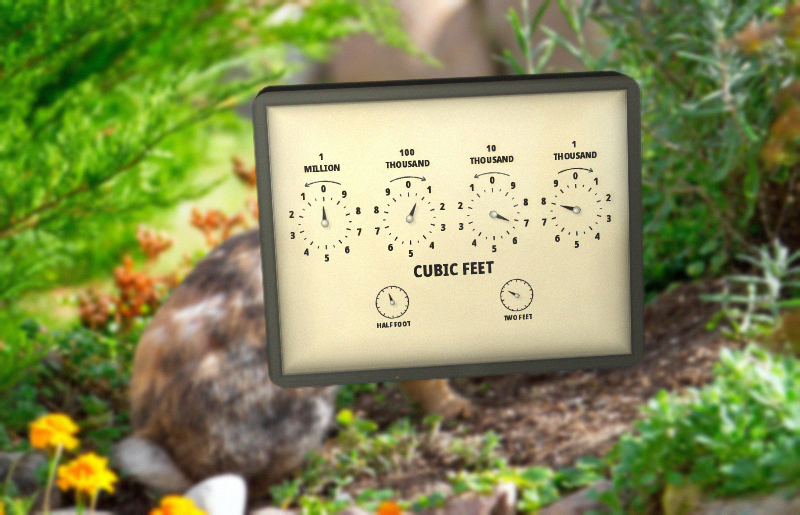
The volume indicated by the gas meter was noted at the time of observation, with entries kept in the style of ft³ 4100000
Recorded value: ft³ 6800
